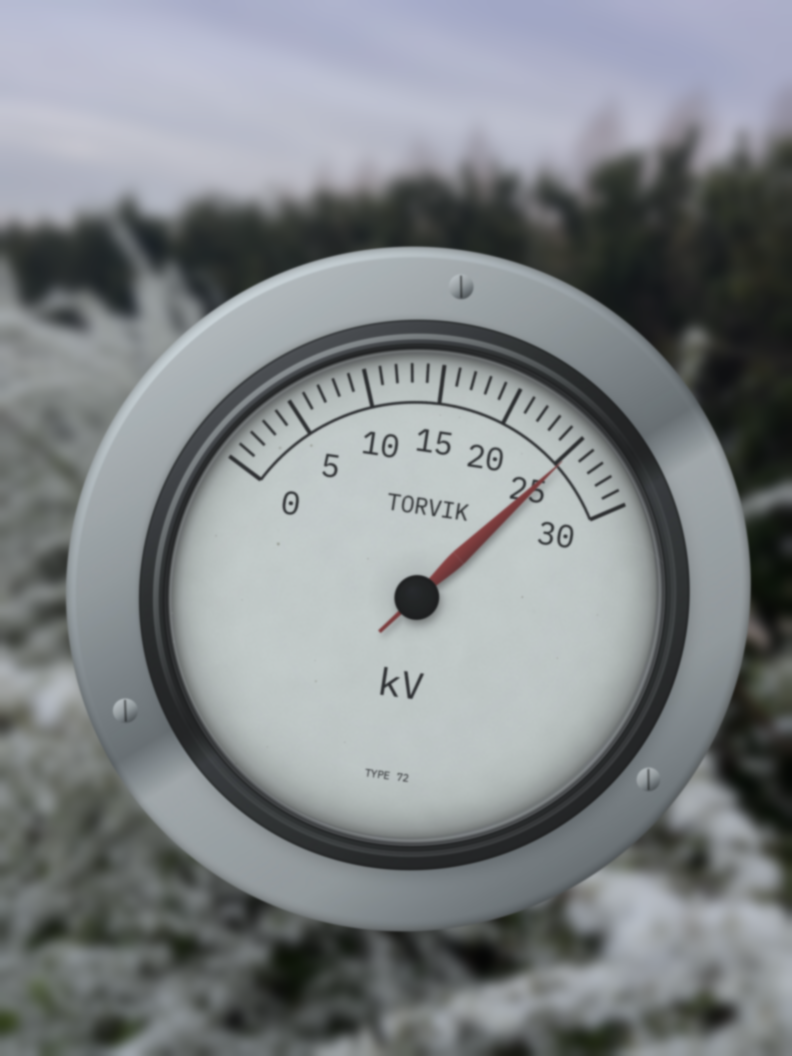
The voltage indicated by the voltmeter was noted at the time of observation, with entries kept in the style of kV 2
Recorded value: kV 25
